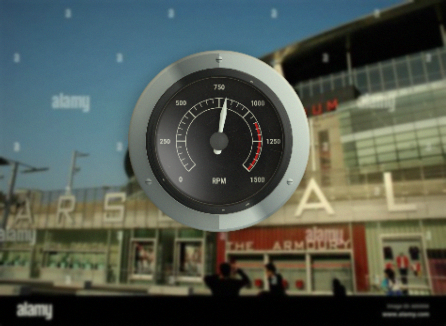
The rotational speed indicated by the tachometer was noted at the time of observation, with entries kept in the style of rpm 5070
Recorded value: rpm 800
